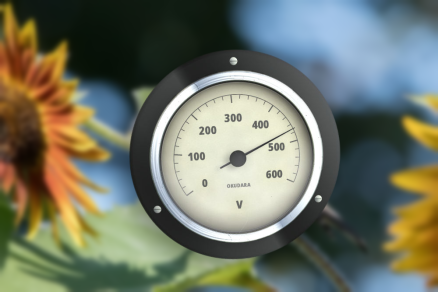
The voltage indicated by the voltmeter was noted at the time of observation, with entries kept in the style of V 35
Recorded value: V 470
